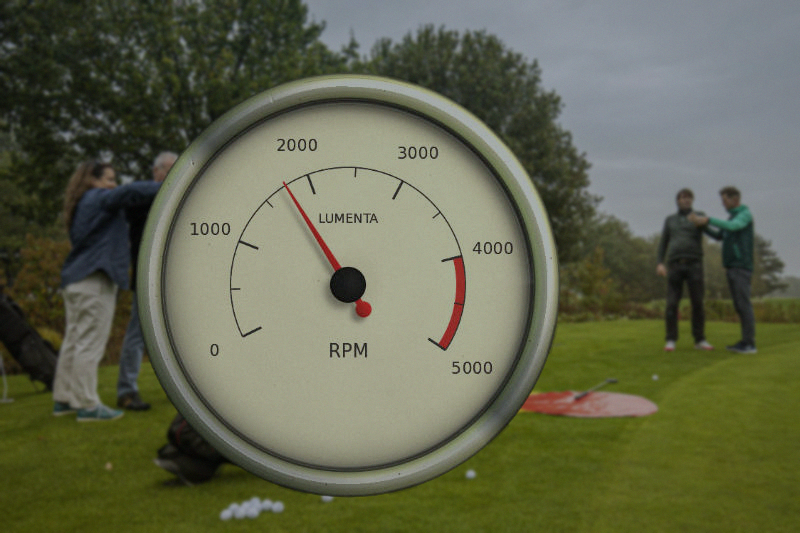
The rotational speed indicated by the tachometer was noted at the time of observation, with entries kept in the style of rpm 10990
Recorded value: rpm 1750
